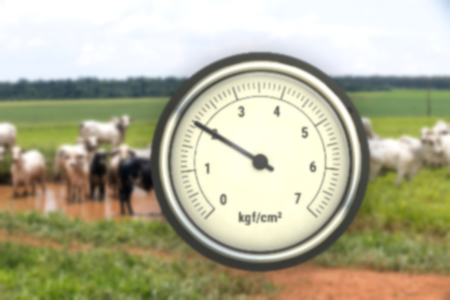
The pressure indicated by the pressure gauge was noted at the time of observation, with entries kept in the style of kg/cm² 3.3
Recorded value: kg/cm² 2
